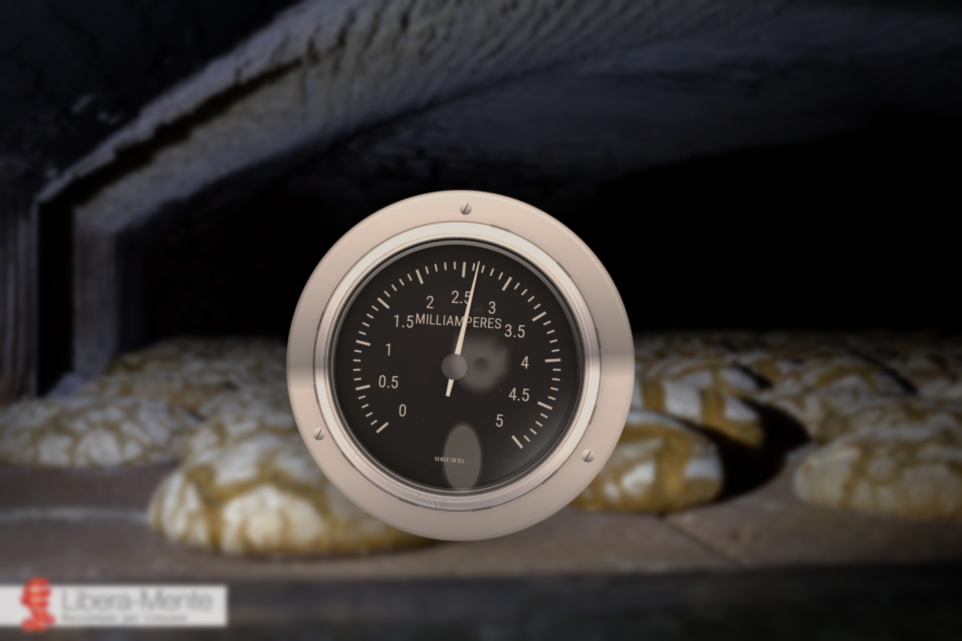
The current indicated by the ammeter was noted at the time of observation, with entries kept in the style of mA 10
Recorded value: mA 2.65
